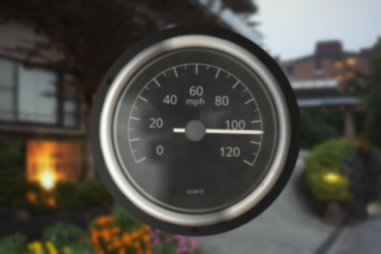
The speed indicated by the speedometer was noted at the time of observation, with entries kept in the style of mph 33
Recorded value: mph 105
